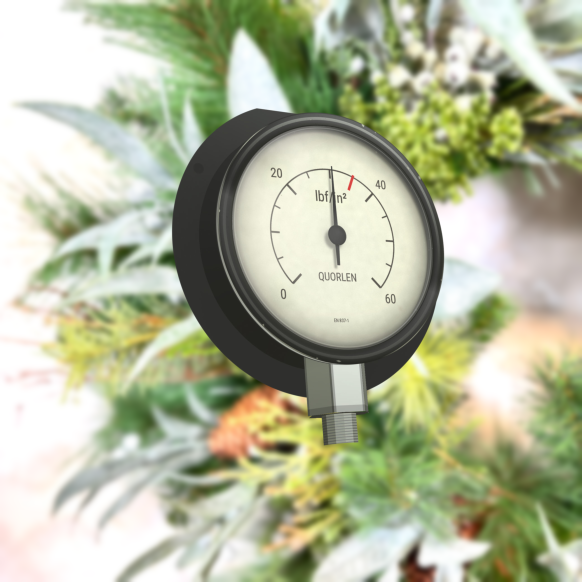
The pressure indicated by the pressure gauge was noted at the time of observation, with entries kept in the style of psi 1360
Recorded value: psi 30
